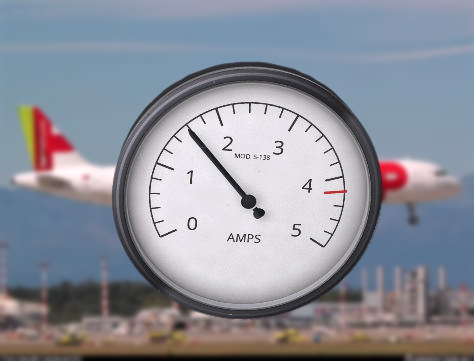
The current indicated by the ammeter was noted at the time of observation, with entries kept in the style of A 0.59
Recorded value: A 1.6
